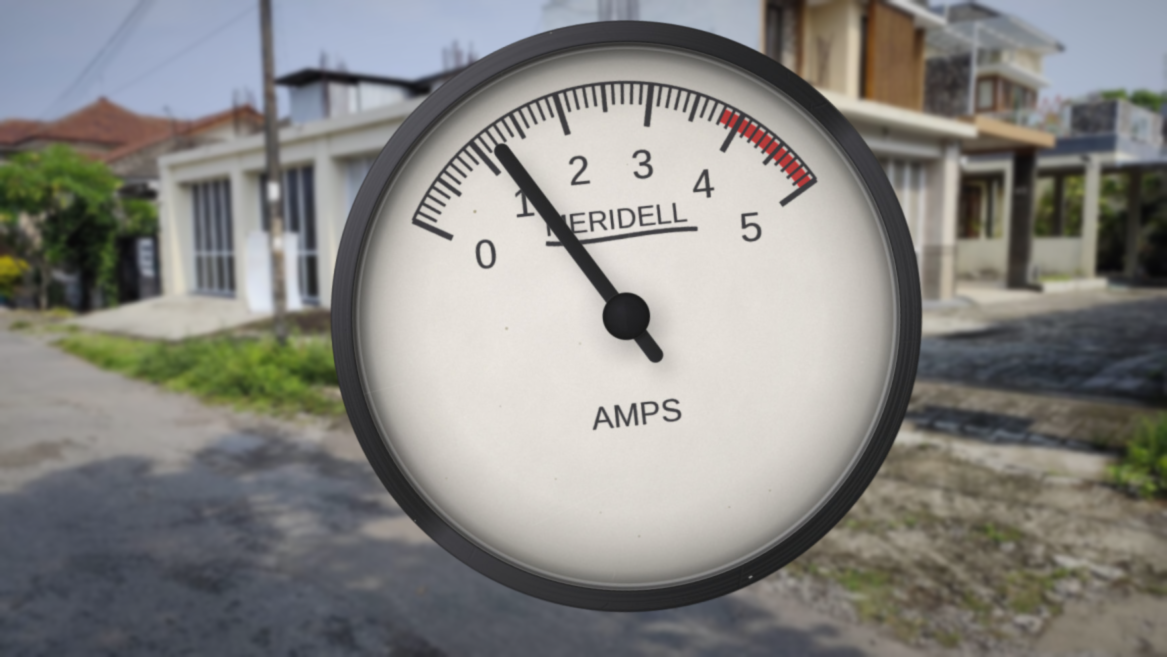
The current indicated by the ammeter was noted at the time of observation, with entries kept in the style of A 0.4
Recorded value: A 1.2
